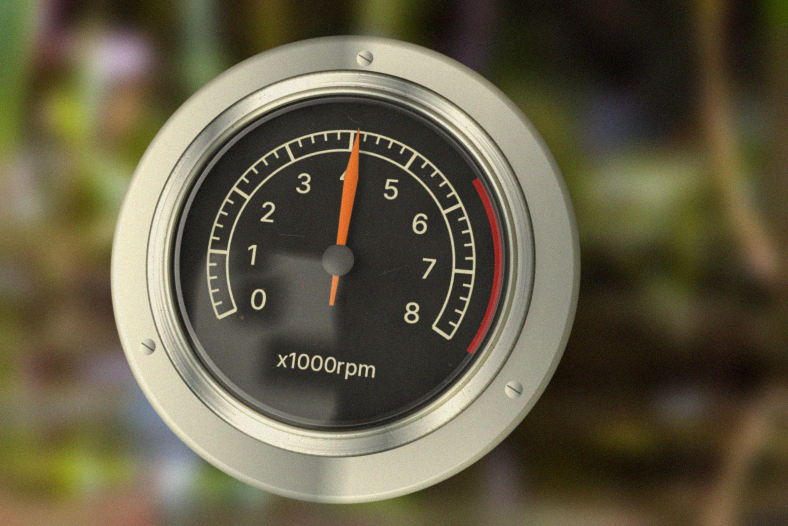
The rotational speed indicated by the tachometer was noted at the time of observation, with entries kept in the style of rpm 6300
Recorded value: rpm 4100
